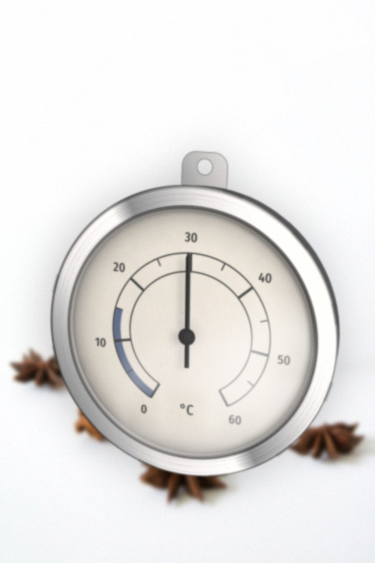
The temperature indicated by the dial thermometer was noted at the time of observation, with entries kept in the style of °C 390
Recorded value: °C 30
